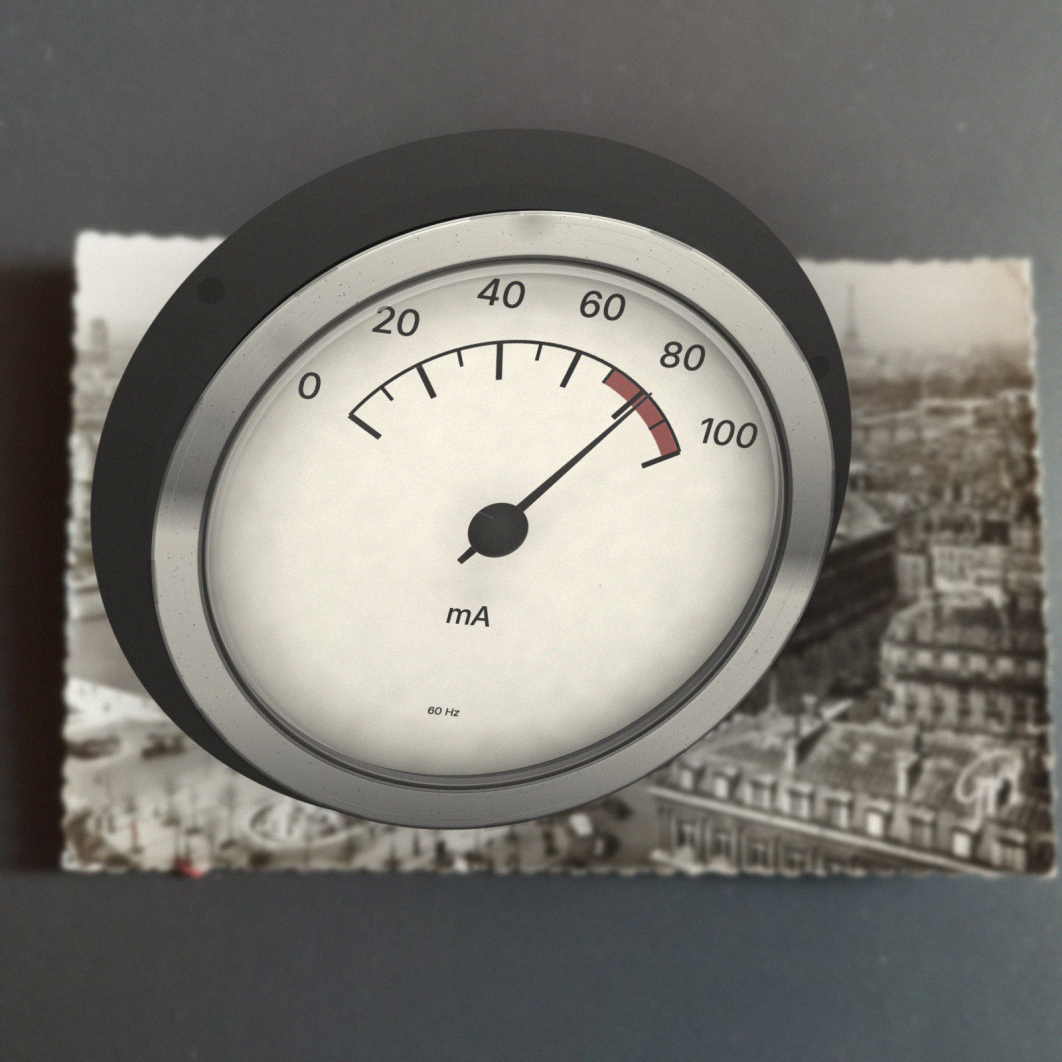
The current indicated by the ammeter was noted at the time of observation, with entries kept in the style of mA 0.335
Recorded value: mA 80
